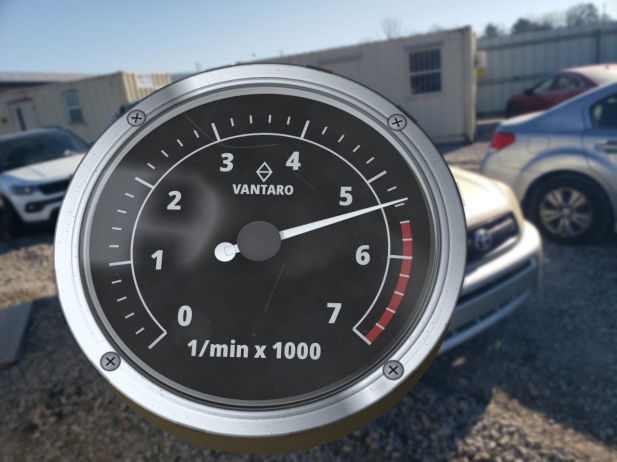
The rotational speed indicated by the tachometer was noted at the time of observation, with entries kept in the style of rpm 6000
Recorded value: rpm 5400
